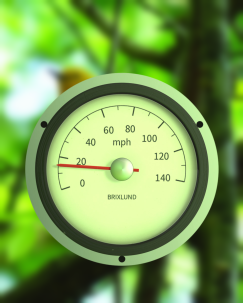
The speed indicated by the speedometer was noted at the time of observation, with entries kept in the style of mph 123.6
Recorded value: mph 15
